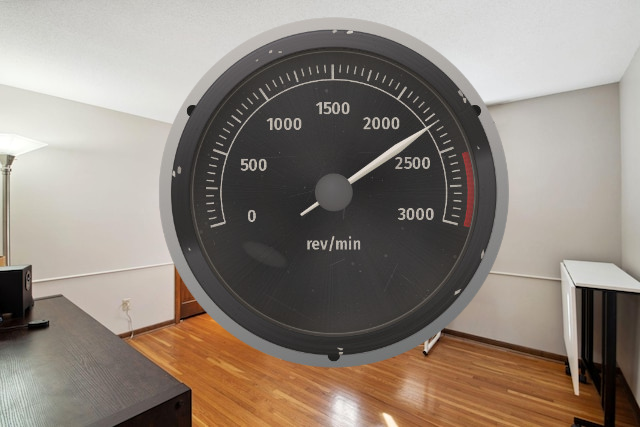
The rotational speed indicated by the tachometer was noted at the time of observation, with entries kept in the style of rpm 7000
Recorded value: rpm 2300
